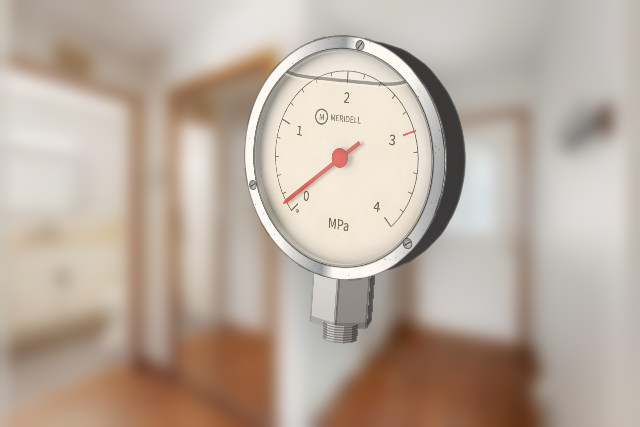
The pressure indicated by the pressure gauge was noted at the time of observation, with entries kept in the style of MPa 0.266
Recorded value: MPa 0.1
